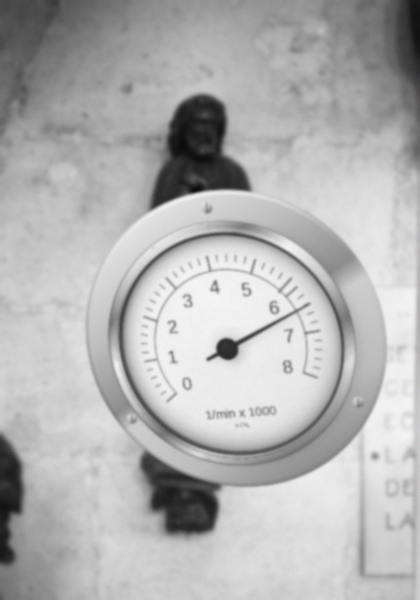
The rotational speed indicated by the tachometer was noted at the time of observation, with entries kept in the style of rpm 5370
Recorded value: rpm 6400
